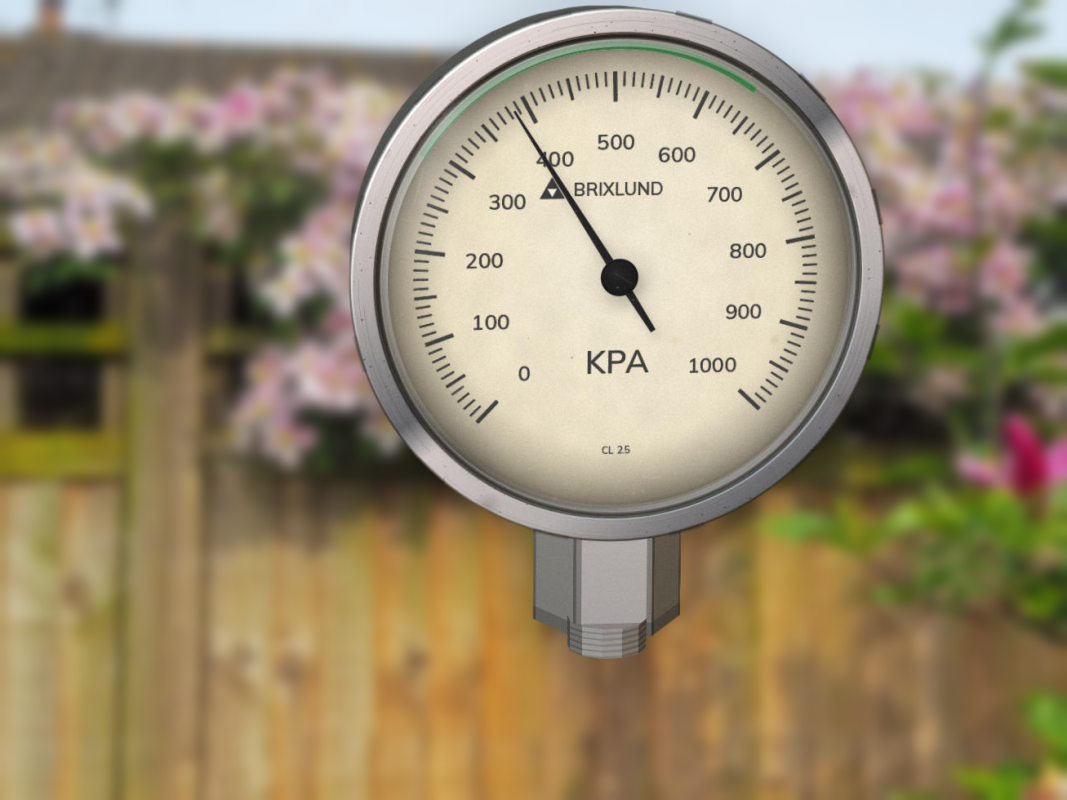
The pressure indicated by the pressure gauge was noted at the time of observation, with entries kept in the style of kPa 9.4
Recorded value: kPa 385
